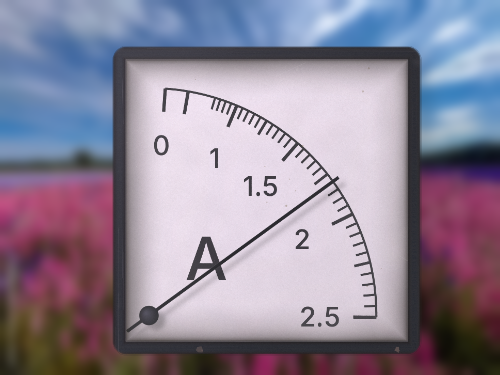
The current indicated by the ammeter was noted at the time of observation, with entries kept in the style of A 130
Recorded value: A 1.8
